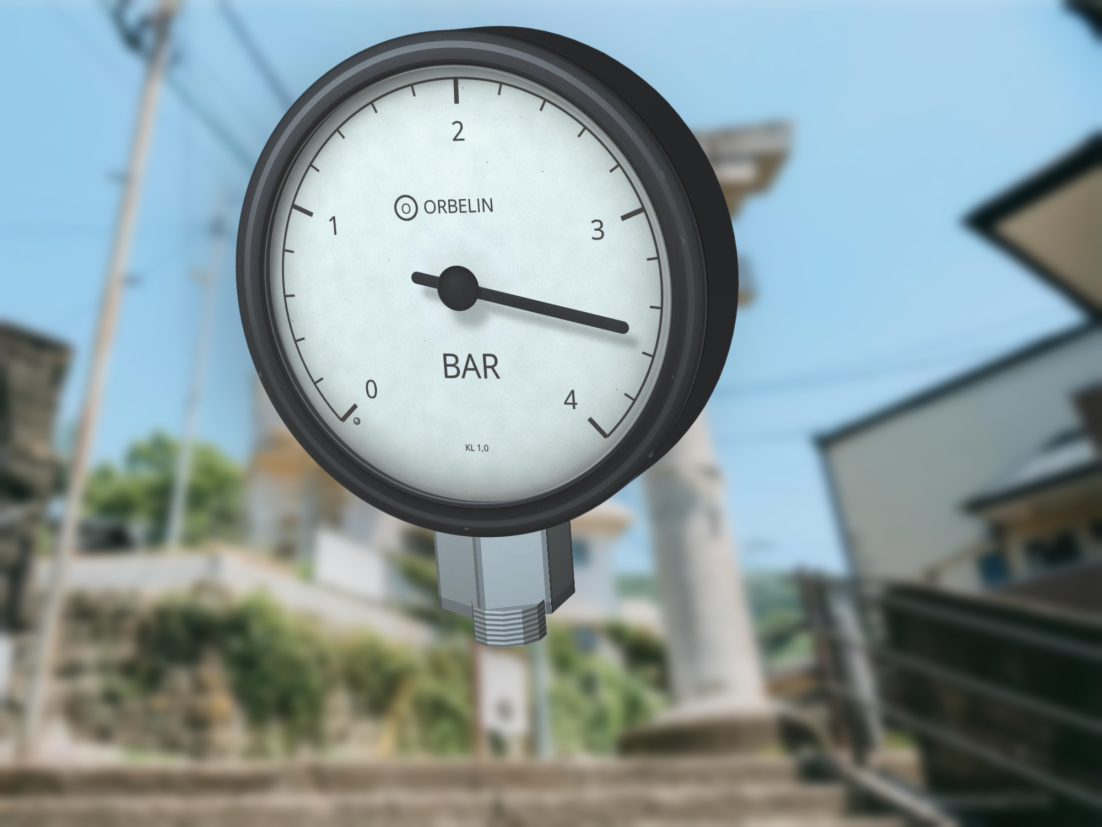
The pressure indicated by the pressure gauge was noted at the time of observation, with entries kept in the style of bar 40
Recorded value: bar 3.5
